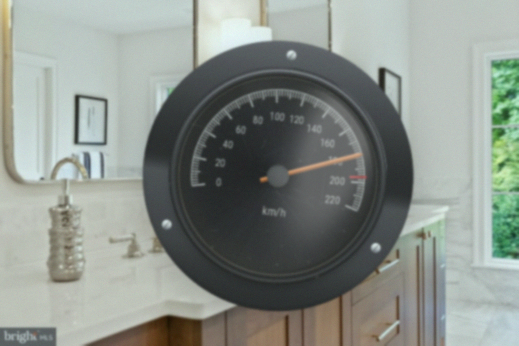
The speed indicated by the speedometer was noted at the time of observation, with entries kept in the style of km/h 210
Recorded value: km/h 180
